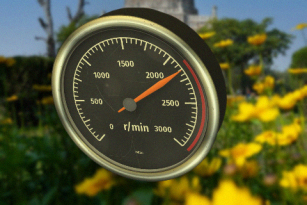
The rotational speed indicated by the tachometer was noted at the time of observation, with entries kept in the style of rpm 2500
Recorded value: rpm 2150
